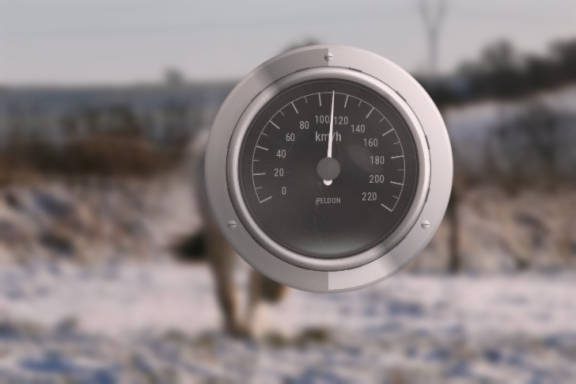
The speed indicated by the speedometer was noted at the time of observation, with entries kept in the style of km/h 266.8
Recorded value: km/h 110
